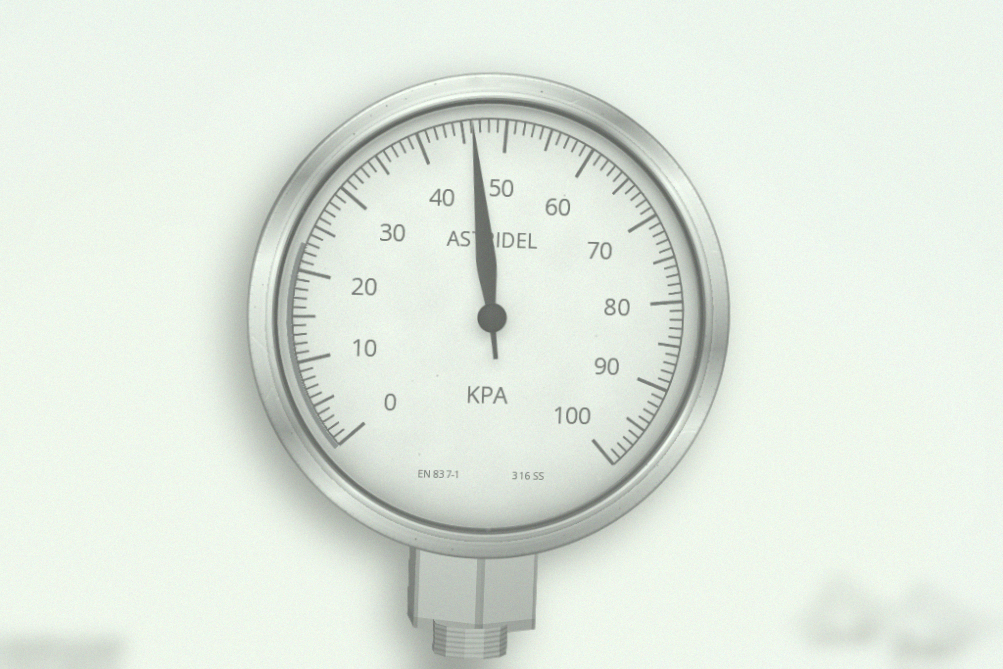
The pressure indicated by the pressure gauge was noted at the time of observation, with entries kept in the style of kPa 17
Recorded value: kPa 46
